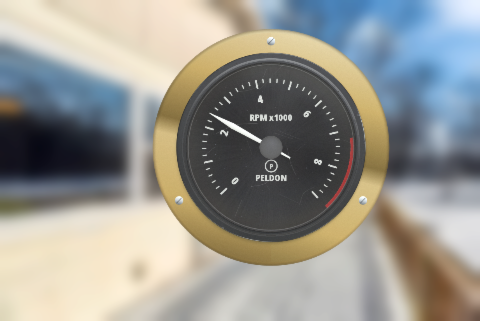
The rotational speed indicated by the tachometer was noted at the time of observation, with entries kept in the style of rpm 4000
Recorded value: rpm 2400
